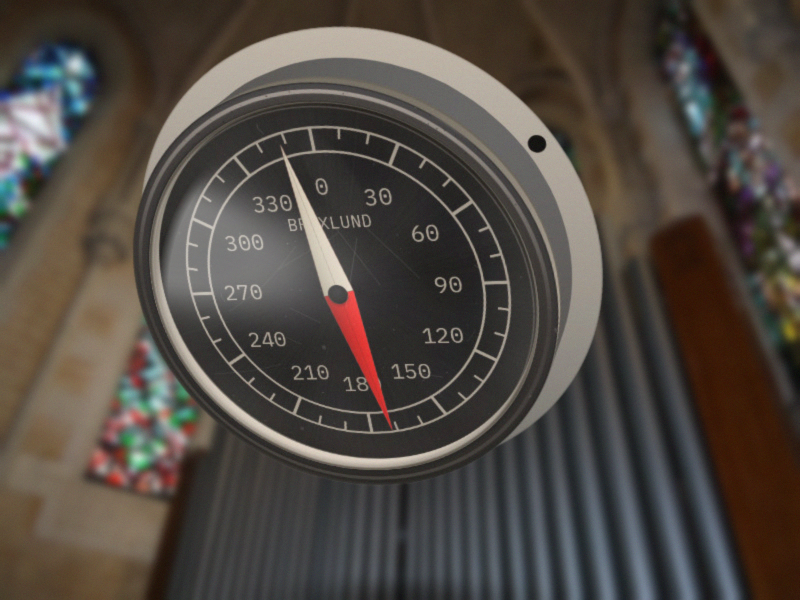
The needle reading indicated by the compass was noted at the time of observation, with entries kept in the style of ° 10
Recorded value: ° 170
